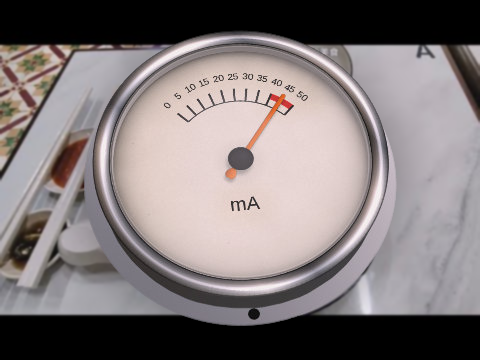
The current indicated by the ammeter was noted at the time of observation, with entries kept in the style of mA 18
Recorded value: mA 45
